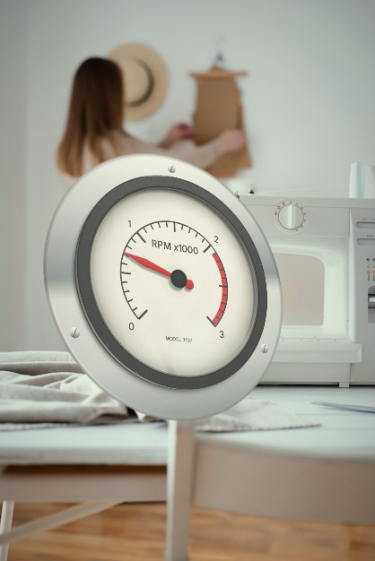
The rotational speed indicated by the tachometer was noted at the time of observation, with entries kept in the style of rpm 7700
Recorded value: rpm 700
